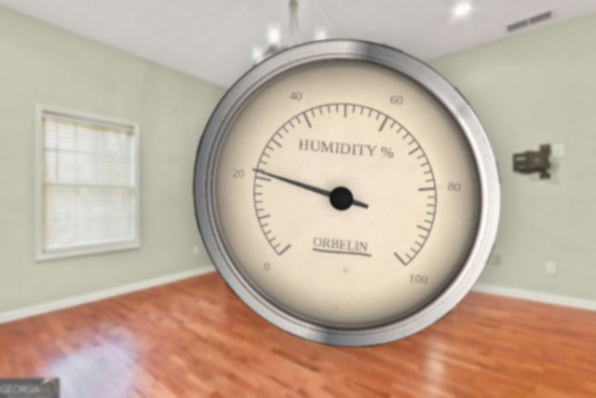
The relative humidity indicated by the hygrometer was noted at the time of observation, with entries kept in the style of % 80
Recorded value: % 22
